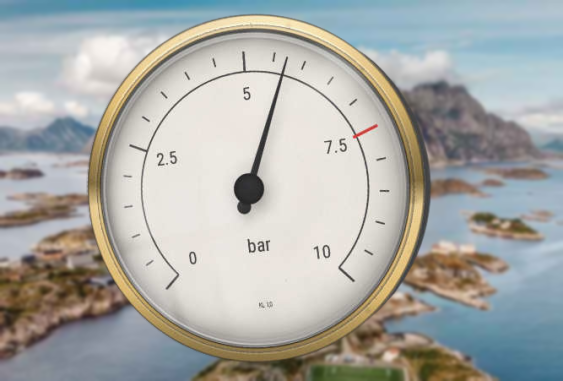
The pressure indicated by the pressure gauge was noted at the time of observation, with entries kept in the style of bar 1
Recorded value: bar 5.75
